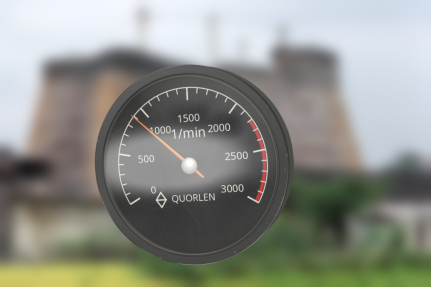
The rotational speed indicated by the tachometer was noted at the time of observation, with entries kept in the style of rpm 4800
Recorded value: rpm 900
